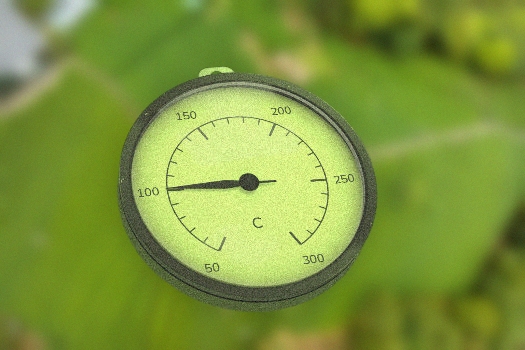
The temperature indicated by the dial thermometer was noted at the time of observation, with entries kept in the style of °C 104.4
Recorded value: °C 100
